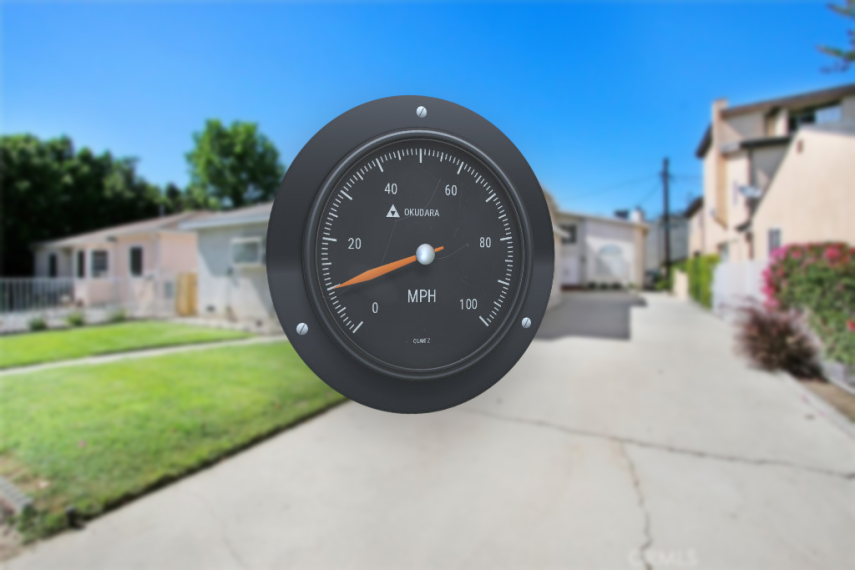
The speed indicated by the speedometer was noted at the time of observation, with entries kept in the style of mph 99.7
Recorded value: mph 10
